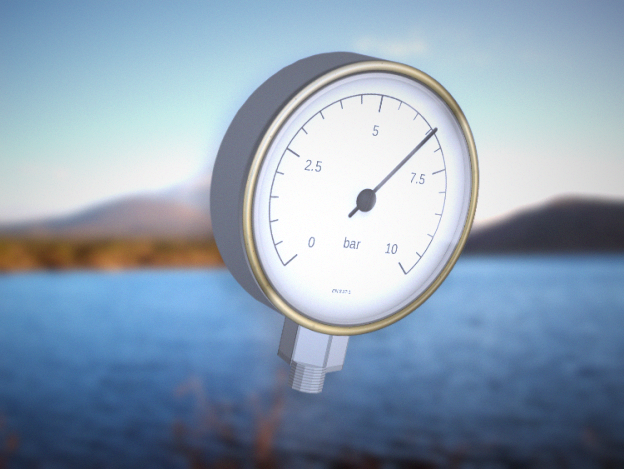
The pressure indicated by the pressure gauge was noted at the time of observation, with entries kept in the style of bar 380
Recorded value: bar 6.5
